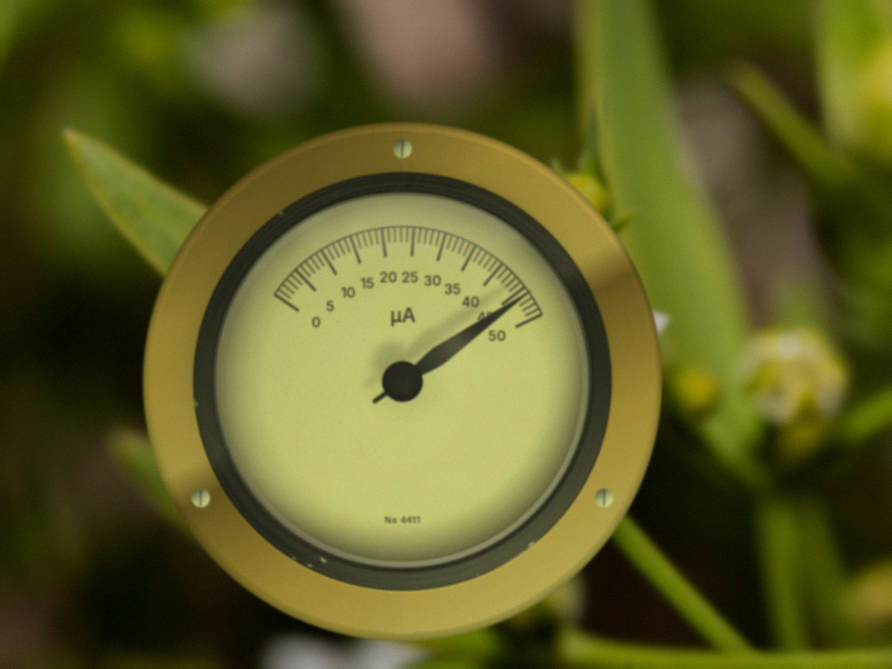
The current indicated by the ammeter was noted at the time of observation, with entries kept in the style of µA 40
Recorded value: µA 46
